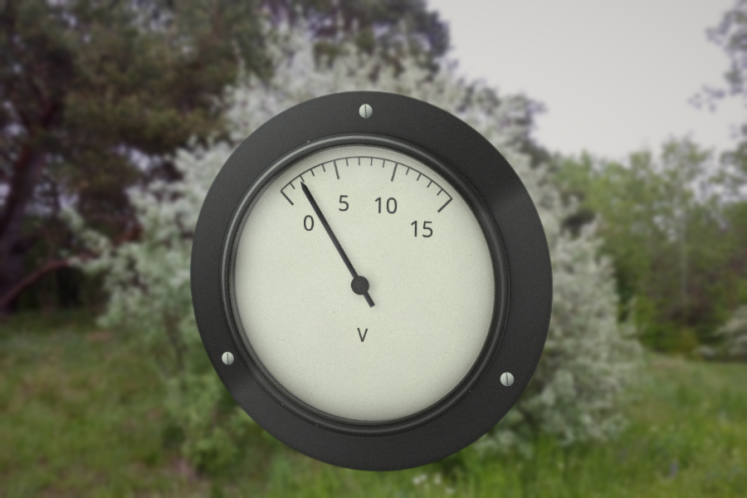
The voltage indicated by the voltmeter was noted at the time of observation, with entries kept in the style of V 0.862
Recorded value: V 2
